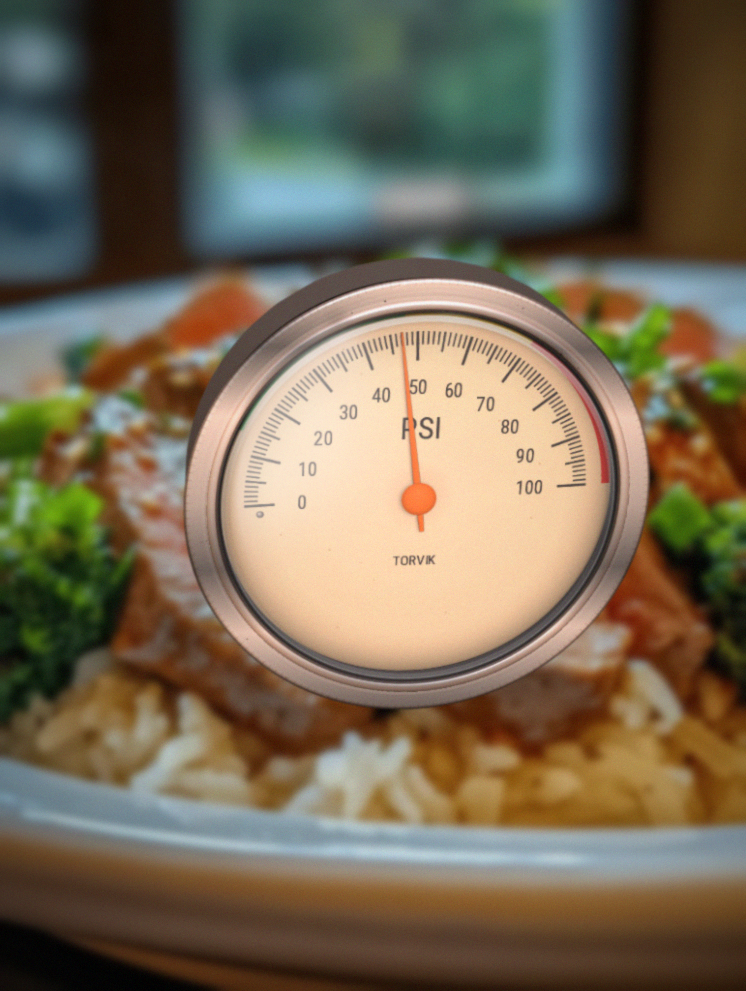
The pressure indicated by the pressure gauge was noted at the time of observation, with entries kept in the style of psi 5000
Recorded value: psi 47
